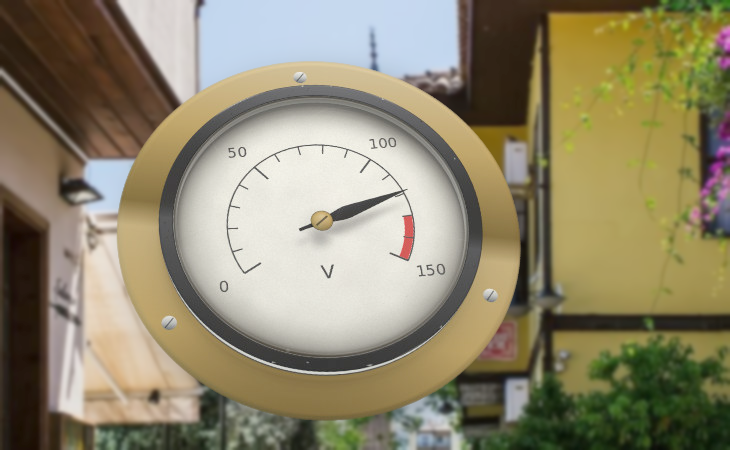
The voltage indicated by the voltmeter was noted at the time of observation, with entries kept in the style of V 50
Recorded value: V 120
